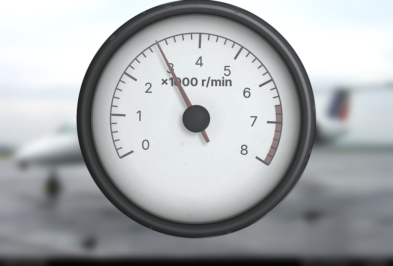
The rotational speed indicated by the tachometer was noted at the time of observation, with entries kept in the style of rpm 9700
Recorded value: rpm 3000
